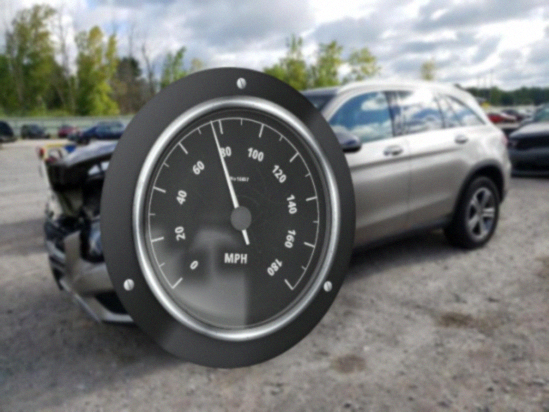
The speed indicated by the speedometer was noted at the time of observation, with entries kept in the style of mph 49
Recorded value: mph 75
